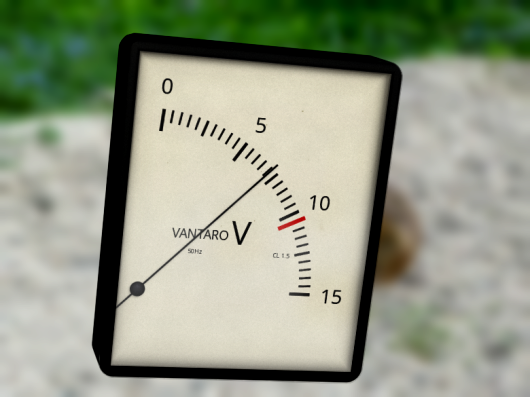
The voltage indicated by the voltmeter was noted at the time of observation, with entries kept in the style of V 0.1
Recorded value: V 7
